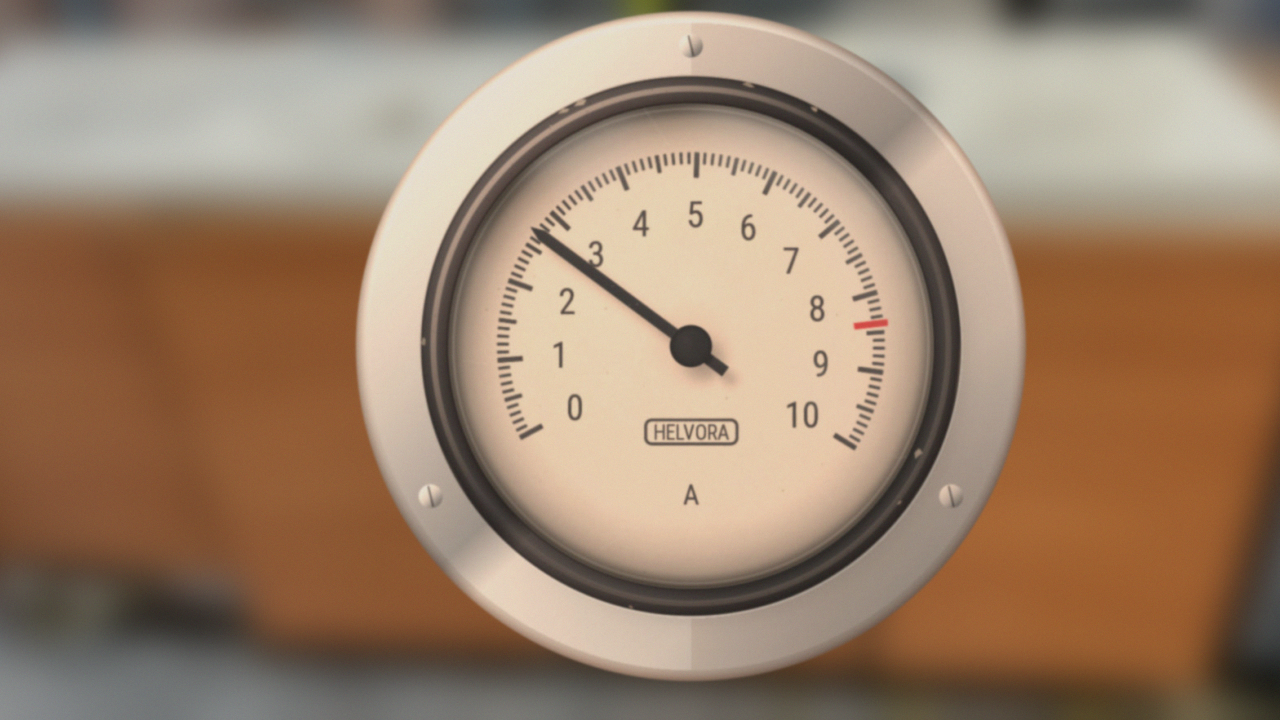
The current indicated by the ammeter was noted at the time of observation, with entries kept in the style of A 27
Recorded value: A 2.7
